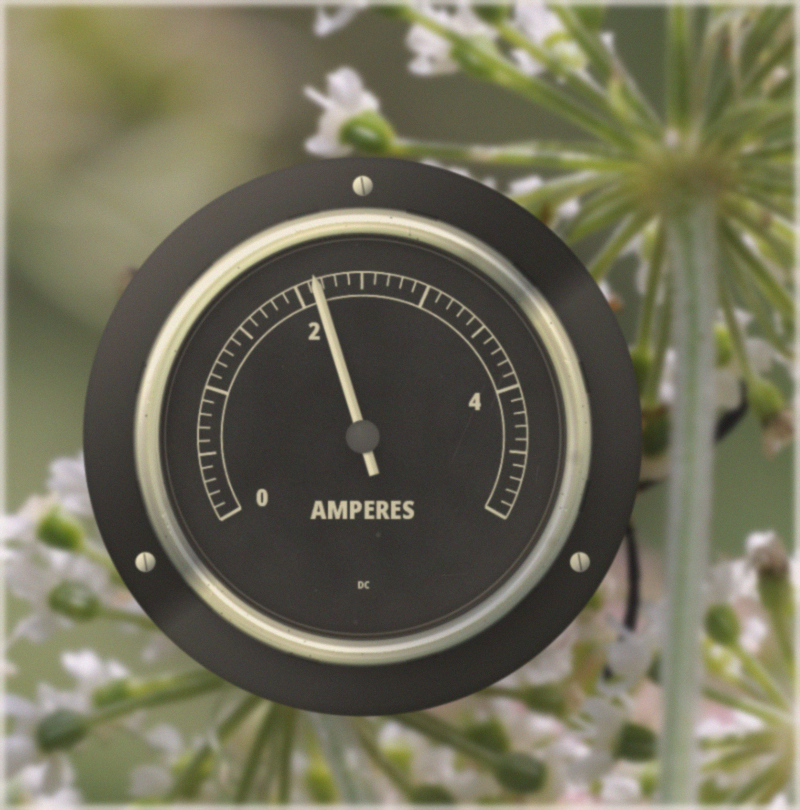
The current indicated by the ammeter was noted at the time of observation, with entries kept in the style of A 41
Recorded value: A 2.15
